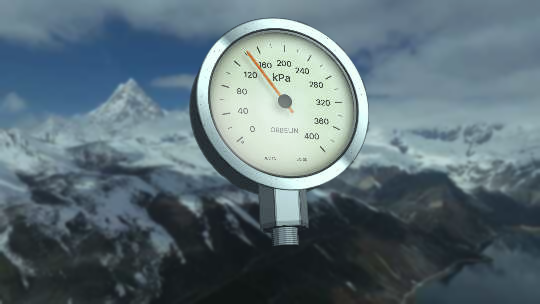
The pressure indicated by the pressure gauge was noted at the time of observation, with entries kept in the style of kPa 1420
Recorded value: kPa 140
